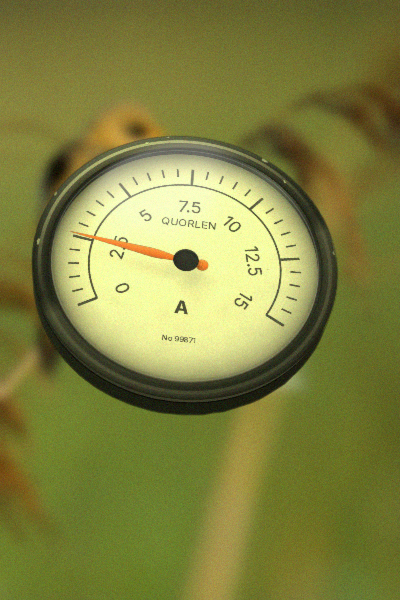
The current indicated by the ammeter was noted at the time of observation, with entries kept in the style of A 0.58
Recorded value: A 2.5
